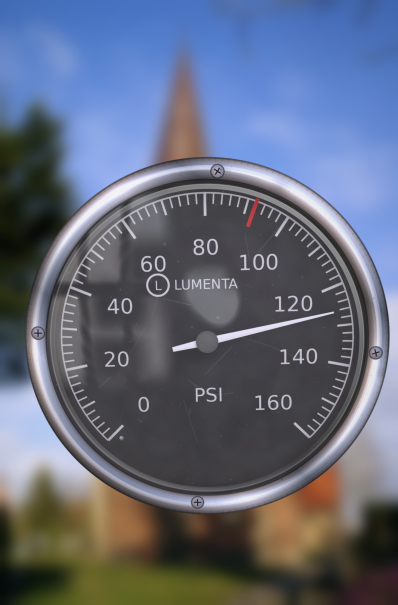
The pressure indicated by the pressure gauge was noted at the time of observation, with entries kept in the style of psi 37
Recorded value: psi 126
